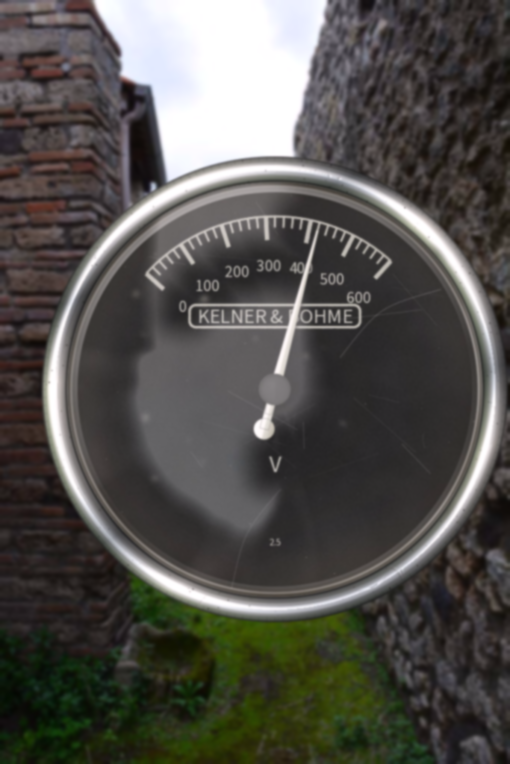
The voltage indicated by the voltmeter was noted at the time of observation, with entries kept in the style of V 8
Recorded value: V 420
